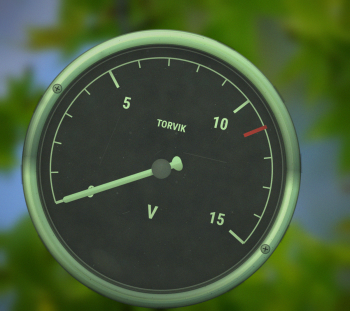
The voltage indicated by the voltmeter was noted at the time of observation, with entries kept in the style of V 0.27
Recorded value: V 0
